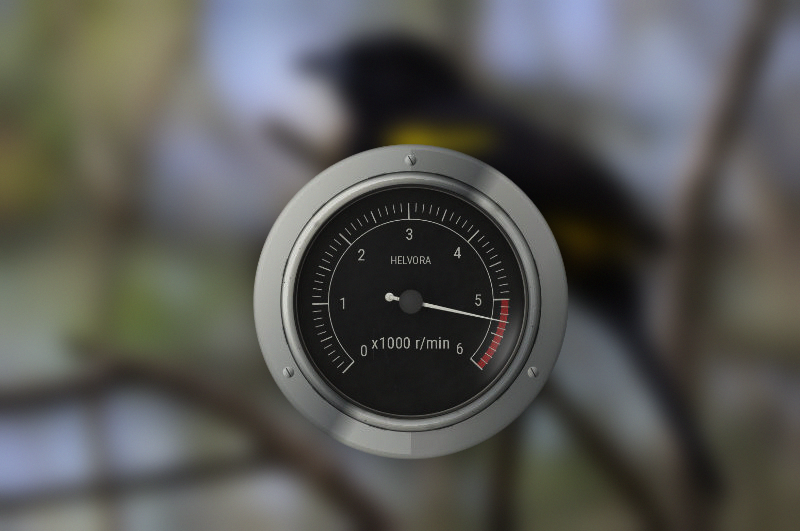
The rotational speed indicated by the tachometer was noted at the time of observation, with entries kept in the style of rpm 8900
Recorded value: rpm 5300
